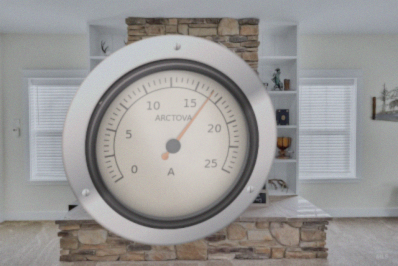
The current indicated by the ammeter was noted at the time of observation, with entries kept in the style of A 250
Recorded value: A 16.5
